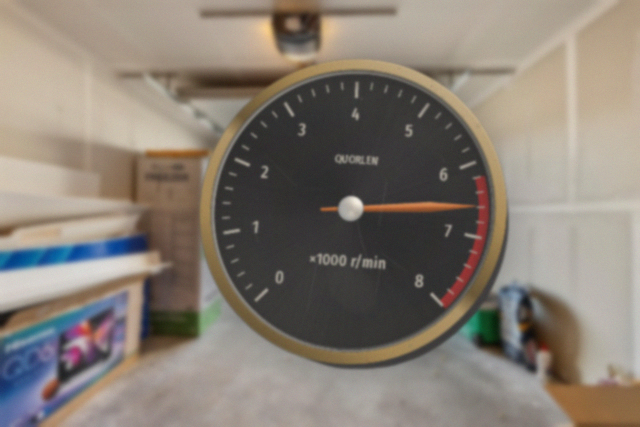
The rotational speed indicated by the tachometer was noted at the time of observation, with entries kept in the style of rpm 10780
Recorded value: rpm 6600
